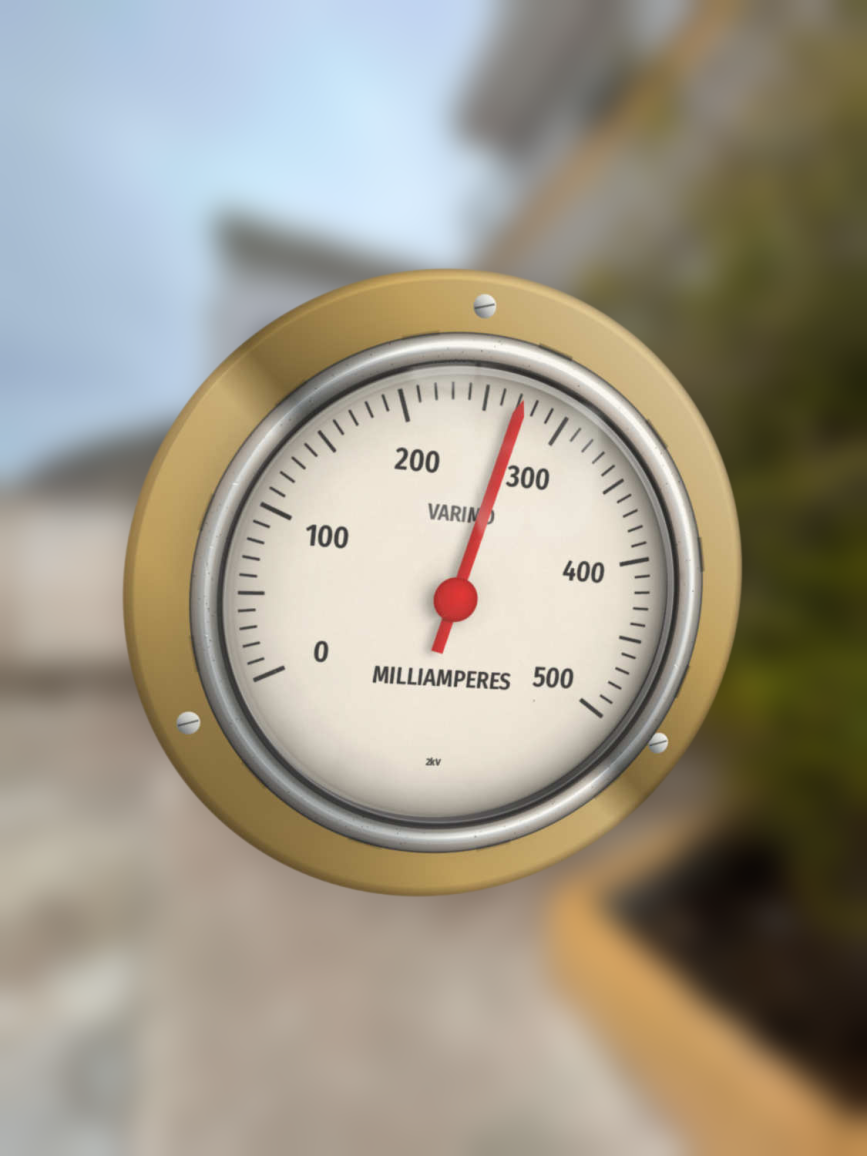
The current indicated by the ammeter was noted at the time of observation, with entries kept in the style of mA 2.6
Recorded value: mA 270
